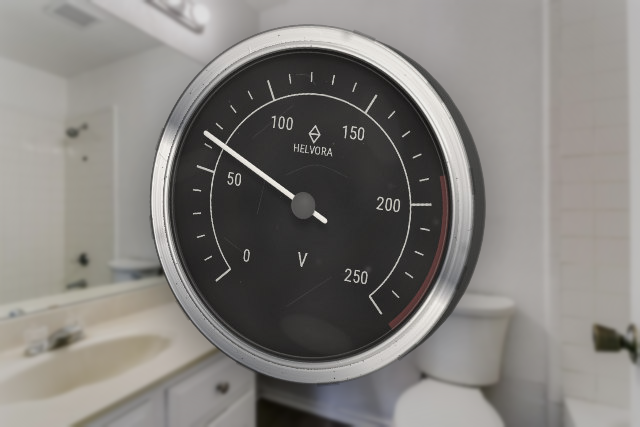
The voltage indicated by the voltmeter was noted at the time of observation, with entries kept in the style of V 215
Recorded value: V 65
